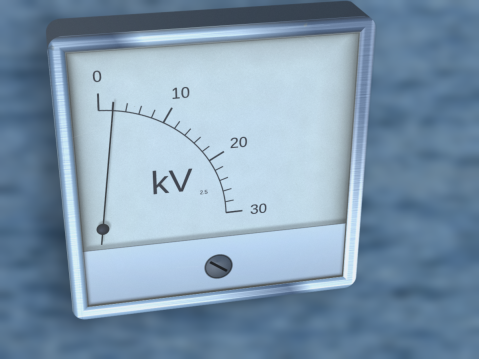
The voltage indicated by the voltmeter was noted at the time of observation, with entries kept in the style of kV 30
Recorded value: kV 2
